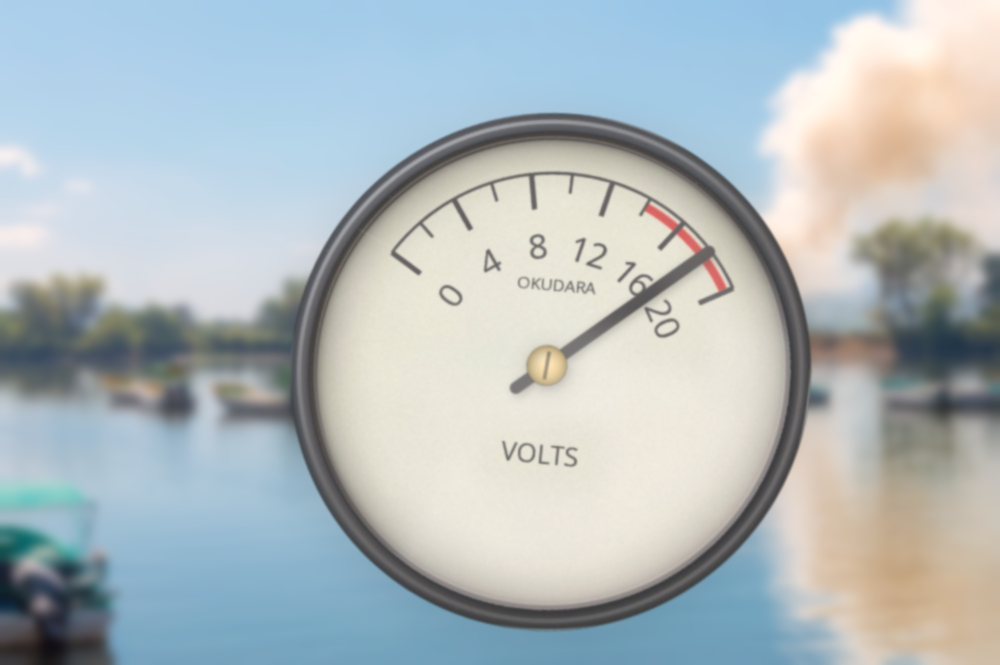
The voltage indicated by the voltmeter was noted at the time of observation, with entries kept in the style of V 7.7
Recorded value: V 18
